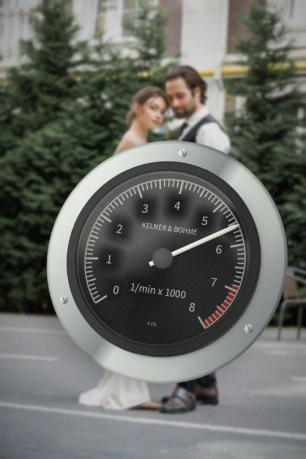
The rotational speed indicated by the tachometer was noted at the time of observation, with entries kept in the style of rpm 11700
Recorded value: rpm 5600
